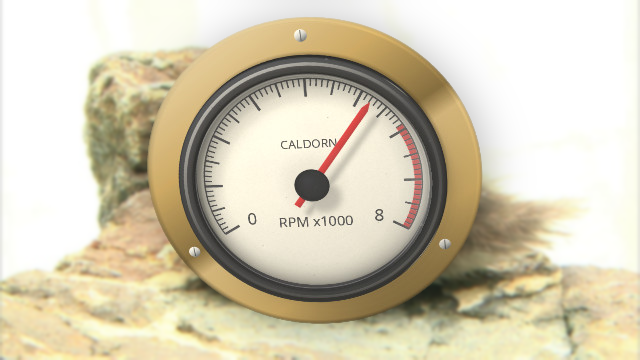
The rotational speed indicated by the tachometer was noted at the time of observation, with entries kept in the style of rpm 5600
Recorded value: rpm 5200
